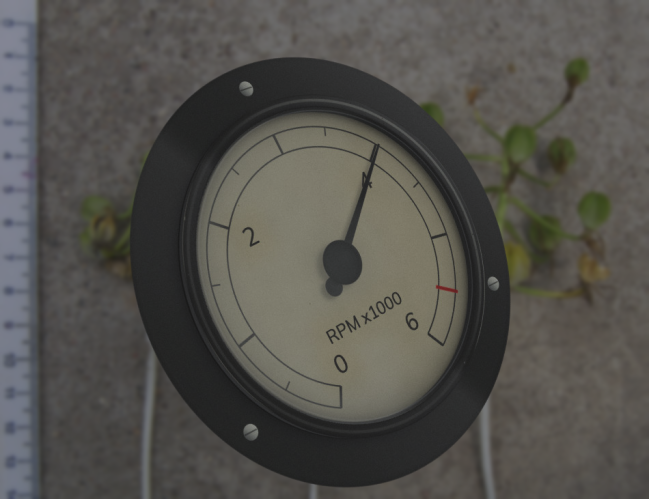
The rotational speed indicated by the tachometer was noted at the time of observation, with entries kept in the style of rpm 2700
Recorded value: rpm 4000
